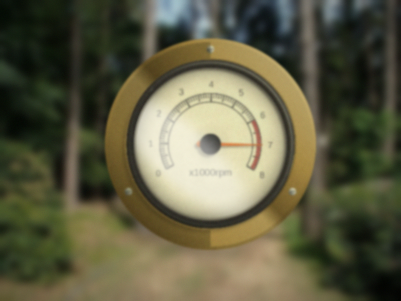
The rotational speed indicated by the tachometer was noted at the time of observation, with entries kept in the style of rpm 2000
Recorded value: rpm 7000
